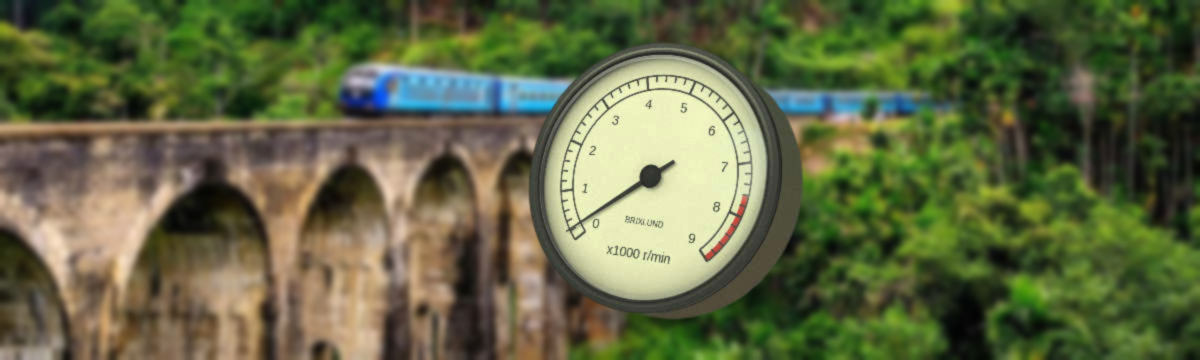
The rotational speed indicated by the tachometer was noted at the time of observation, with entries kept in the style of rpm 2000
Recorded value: rpm 200
